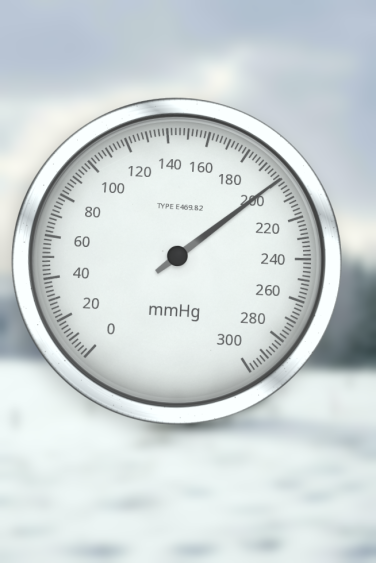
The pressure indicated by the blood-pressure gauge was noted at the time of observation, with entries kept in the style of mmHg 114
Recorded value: mmHg 200
